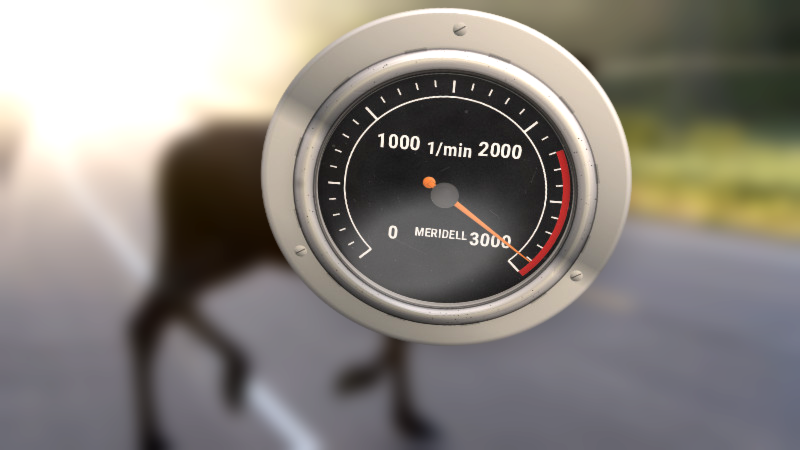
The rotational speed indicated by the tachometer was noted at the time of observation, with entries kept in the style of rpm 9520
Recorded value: rpm 2900
